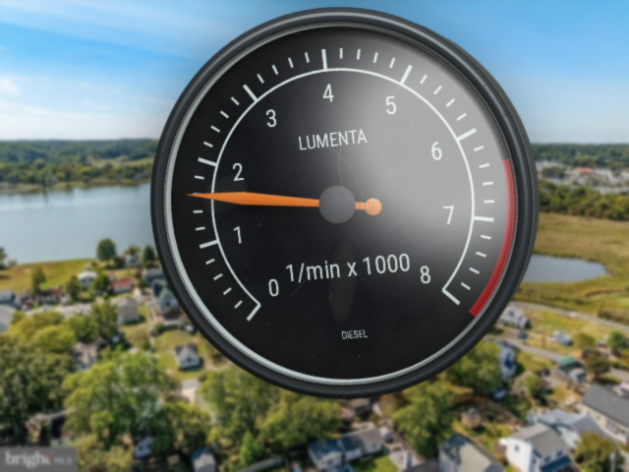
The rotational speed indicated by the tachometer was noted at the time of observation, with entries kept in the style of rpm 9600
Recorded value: rpm 1600
